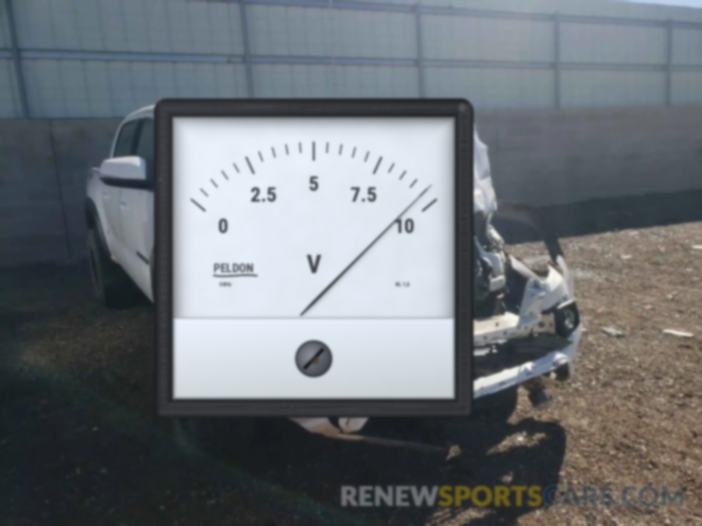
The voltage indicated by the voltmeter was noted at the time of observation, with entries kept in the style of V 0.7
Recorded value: V 9.5
